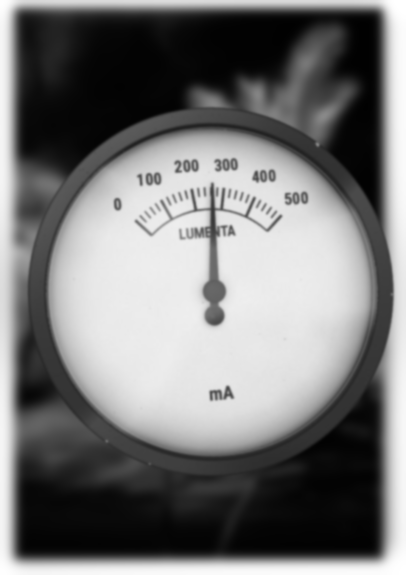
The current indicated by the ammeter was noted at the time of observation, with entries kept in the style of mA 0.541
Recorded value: mA 260
